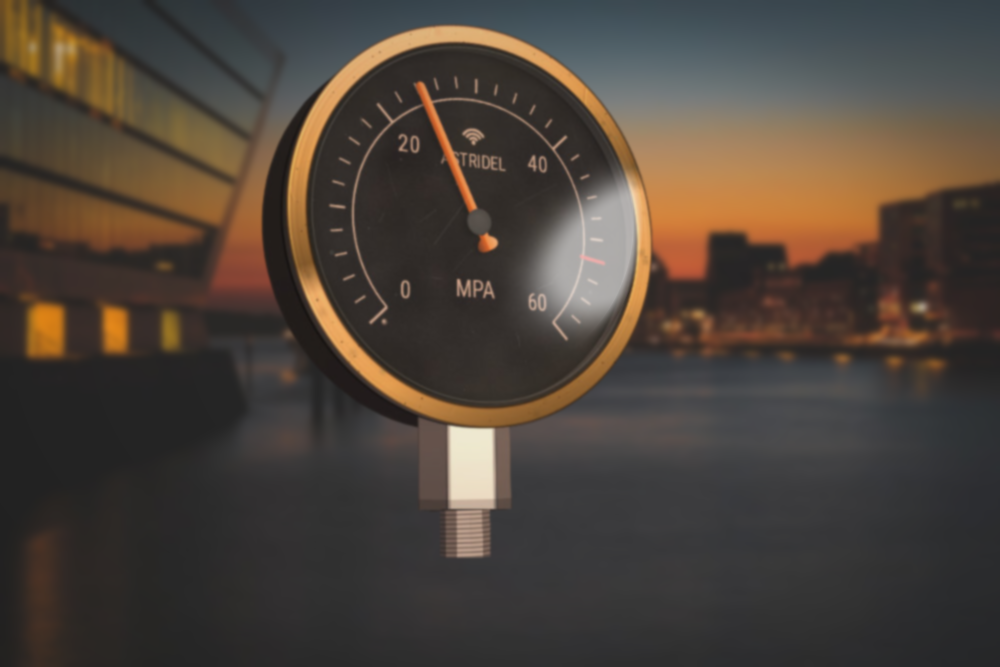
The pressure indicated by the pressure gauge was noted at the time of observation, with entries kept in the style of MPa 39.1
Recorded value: MPa 24
